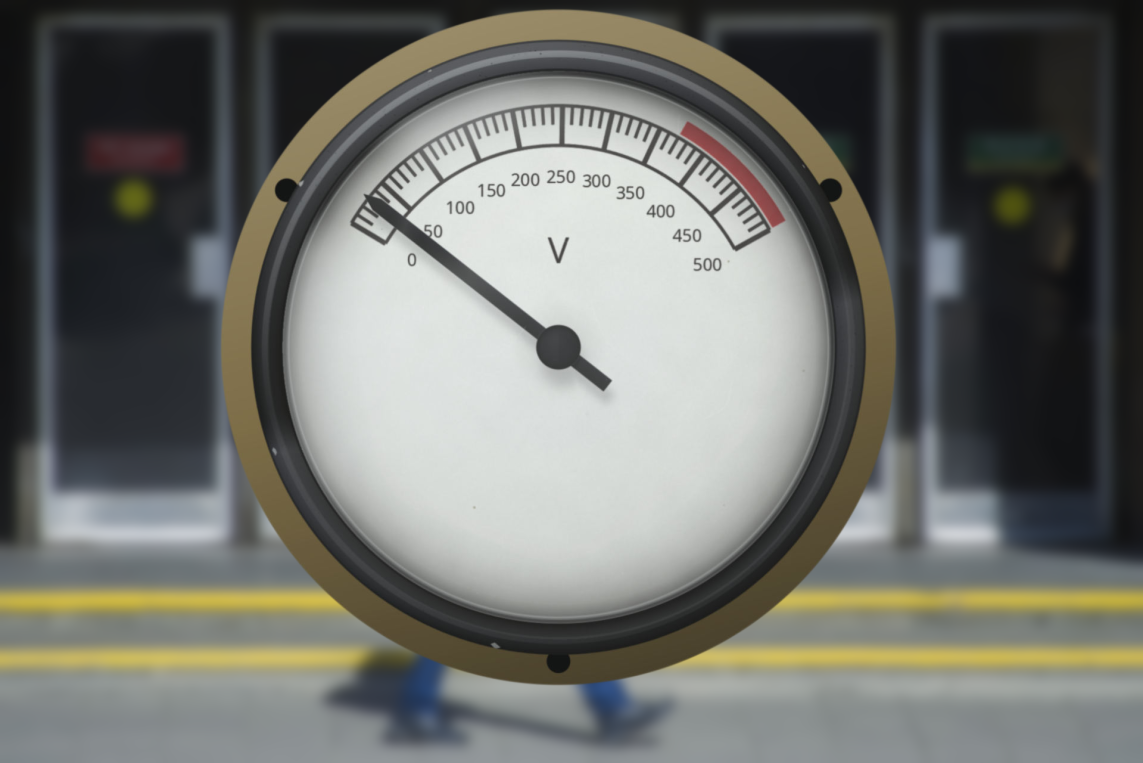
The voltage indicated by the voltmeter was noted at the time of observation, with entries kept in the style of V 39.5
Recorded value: V 30
